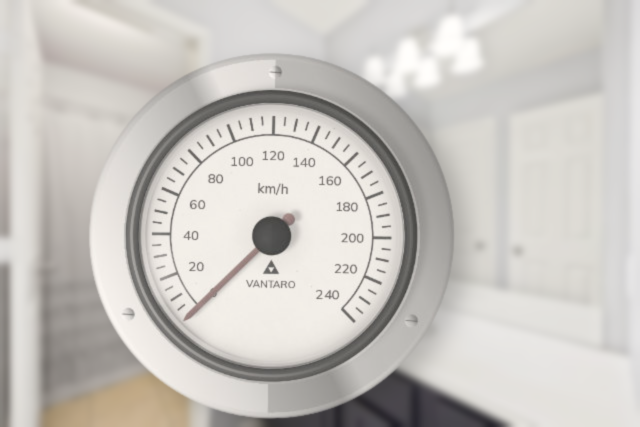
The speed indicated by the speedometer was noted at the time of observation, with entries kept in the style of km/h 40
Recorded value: km/h 0
